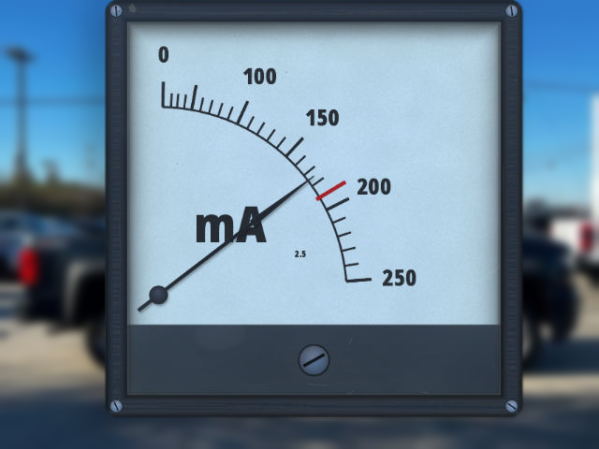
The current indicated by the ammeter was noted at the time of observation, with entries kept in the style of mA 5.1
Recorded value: mA 175
